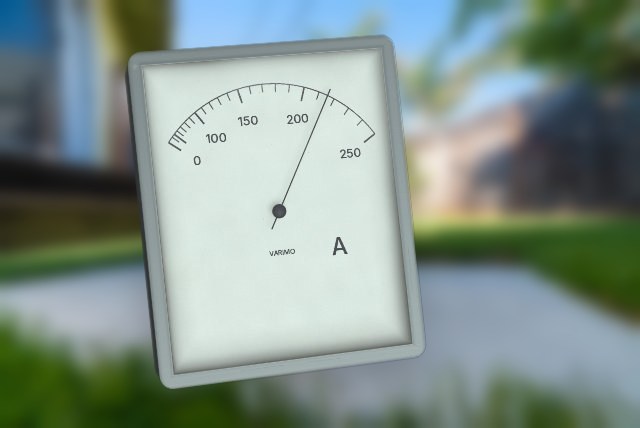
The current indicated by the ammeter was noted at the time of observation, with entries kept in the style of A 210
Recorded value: A 215
